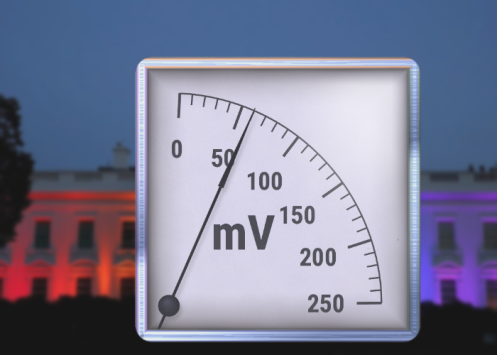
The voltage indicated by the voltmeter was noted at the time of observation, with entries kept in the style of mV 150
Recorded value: mV 60
